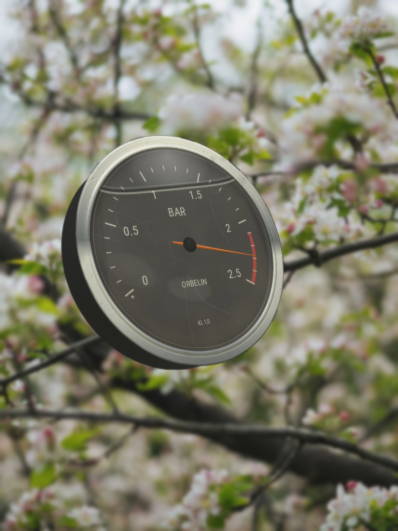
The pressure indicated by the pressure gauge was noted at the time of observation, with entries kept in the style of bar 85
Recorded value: bar 2.3
